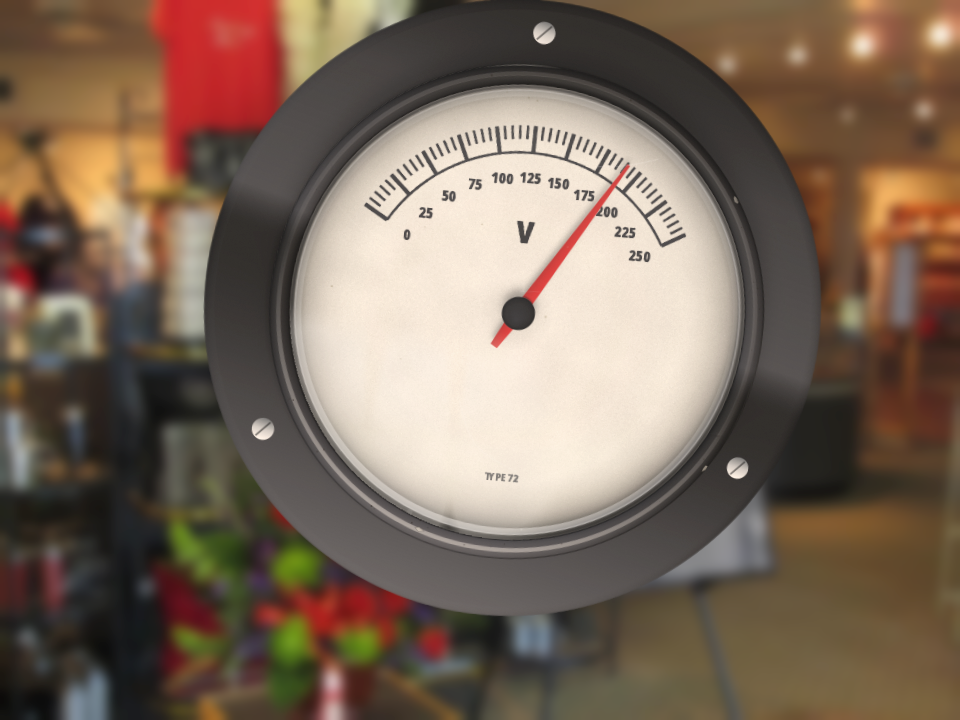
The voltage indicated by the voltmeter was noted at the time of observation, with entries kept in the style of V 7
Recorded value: V 190
